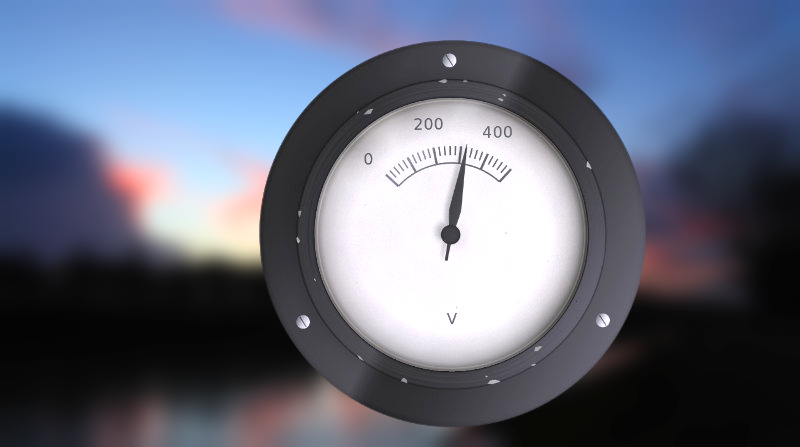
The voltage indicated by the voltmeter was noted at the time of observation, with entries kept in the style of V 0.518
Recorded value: V 320
